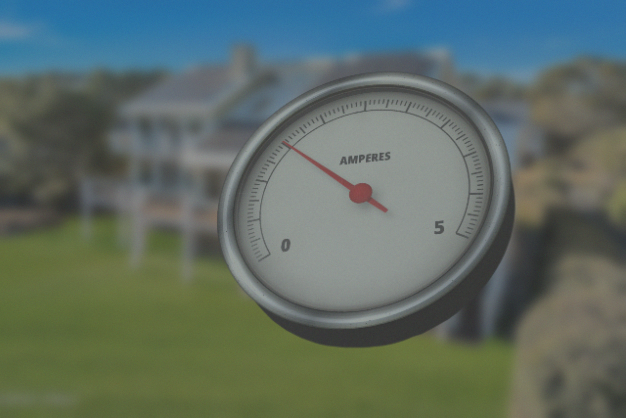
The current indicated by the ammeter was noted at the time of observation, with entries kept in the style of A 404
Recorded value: A 1.5
